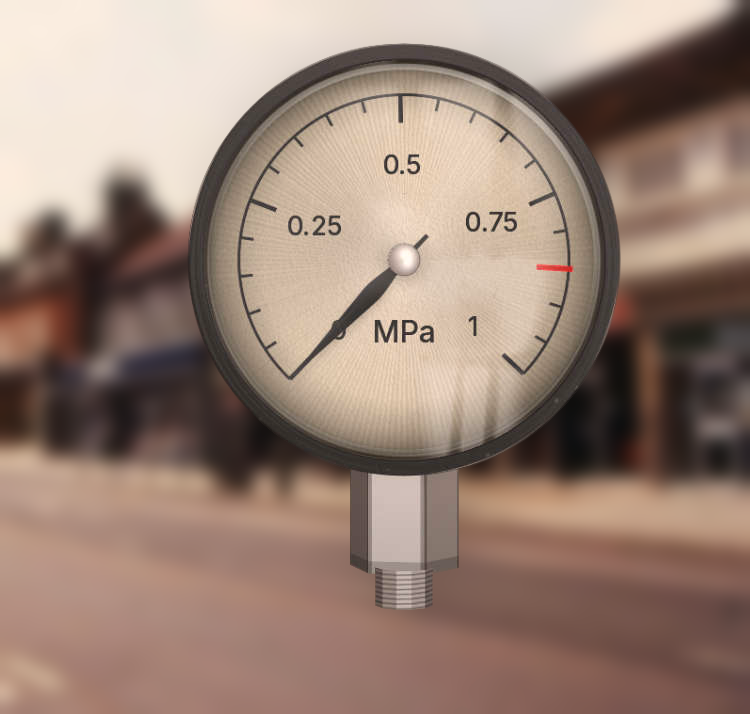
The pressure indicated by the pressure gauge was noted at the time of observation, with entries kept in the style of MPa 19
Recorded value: MPa 0
